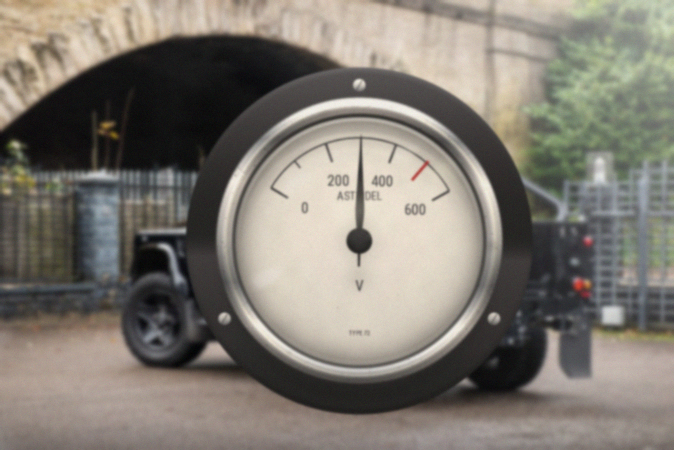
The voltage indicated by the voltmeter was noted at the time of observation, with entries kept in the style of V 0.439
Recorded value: V 300
